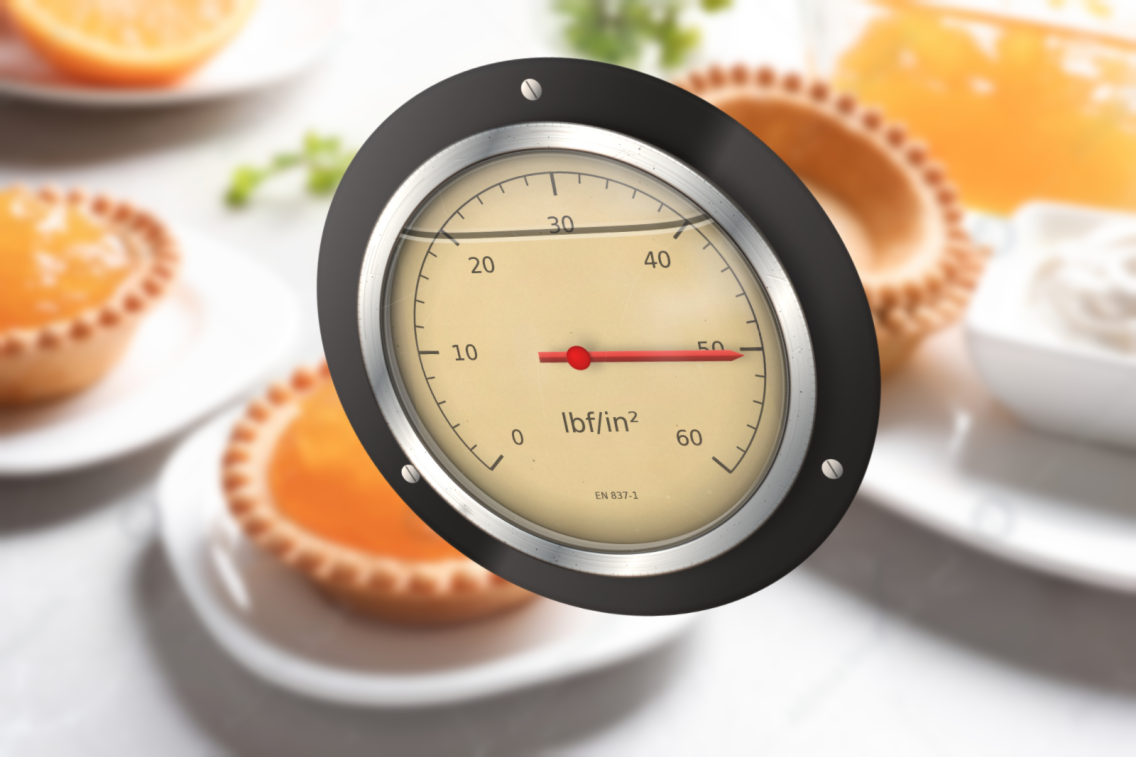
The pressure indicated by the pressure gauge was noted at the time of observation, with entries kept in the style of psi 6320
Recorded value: psi 50
